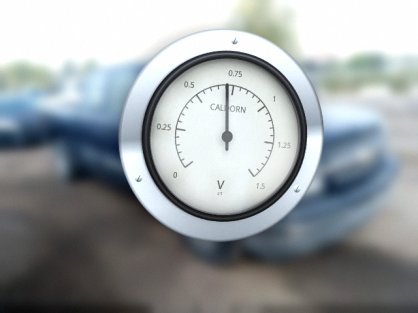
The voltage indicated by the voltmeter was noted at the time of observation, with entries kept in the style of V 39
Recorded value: V 0.7
